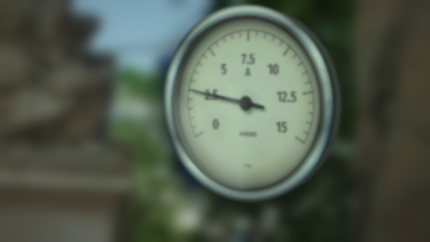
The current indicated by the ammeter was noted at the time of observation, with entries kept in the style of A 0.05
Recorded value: A 2.5
